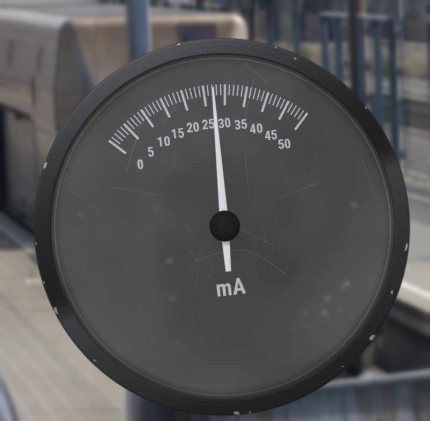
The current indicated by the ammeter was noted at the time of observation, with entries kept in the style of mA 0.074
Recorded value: mA 27
